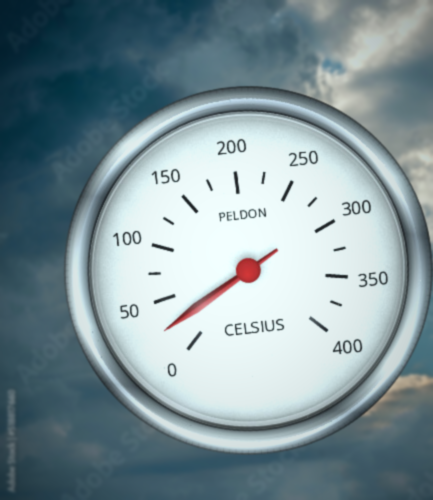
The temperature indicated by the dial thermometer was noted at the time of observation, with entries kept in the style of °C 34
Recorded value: °C 25
